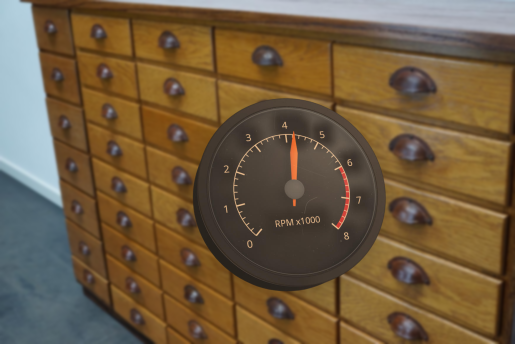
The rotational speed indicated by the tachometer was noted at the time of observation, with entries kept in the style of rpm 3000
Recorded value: rpm 4200
